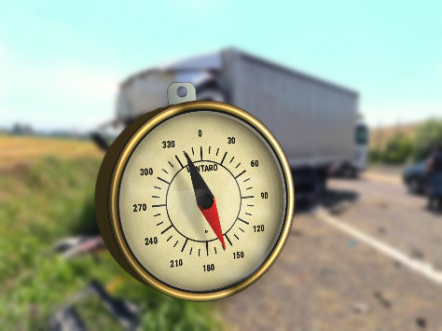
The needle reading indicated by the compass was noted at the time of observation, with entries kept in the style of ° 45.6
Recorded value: ° 160
